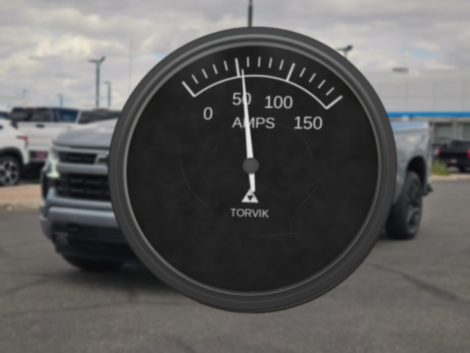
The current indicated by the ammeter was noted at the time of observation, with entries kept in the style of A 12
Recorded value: A 55
